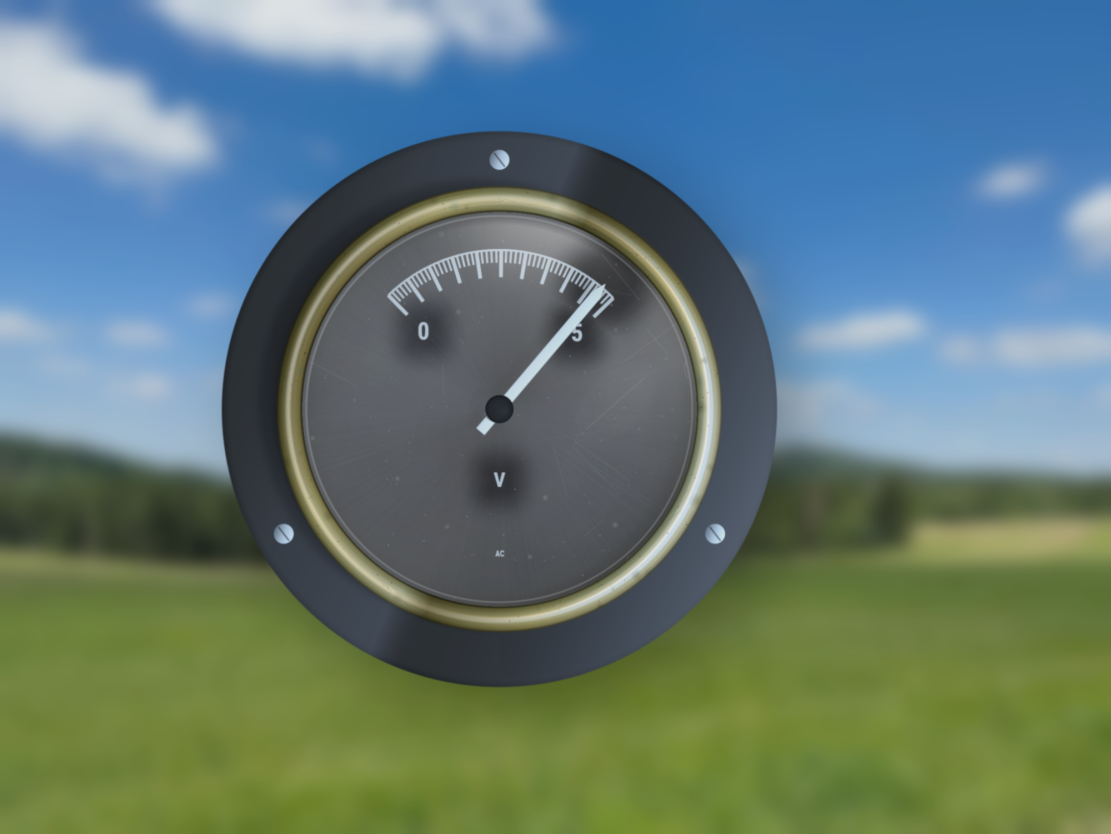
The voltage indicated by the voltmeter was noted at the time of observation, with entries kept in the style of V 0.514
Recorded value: V 4.7
